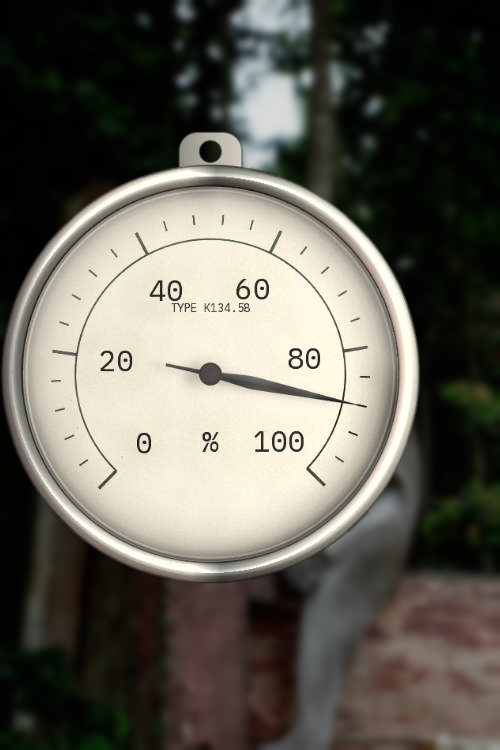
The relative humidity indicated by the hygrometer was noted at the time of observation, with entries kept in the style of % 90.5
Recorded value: % 88
